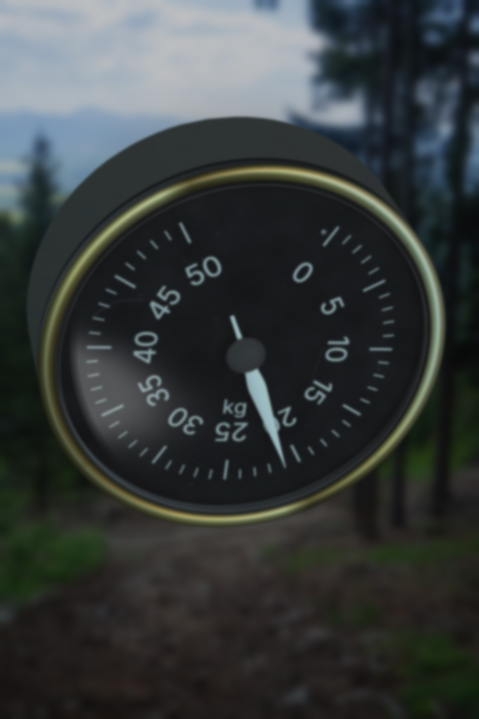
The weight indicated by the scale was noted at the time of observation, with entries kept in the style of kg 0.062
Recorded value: kg 21
